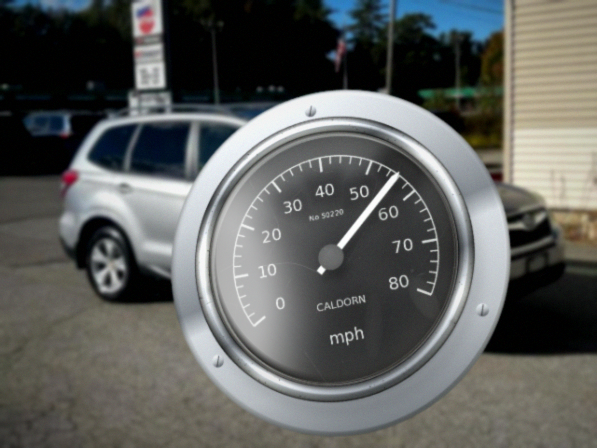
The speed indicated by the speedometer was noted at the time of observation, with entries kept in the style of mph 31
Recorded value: mph 56
